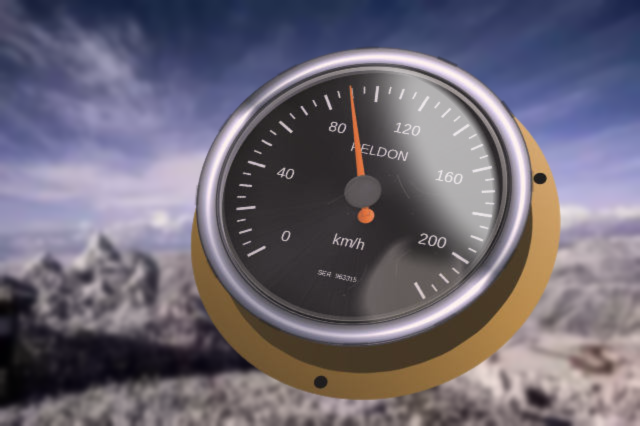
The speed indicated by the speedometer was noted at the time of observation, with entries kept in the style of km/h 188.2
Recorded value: km/h 90
